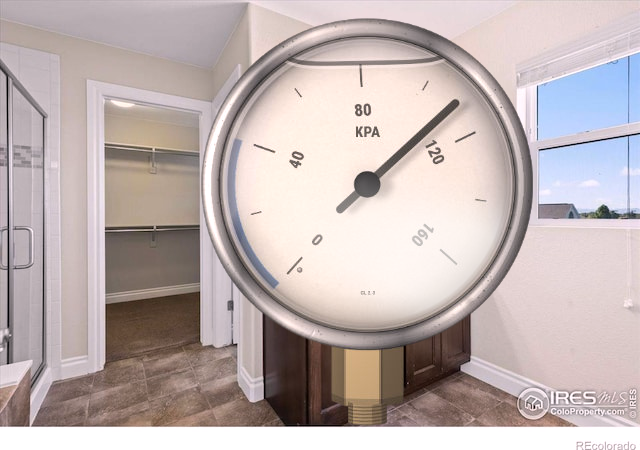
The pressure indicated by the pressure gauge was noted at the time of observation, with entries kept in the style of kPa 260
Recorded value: kPa 110
